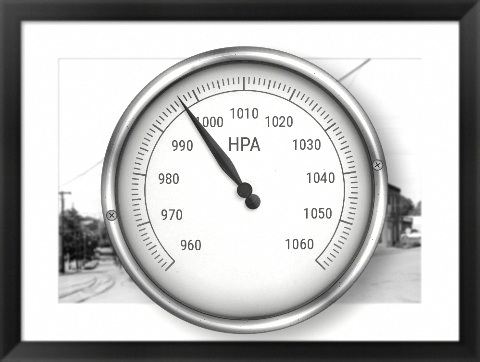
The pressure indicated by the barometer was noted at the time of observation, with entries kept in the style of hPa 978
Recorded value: hPa 997
